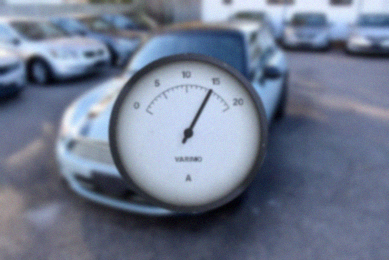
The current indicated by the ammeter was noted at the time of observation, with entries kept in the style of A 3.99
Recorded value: A 15
